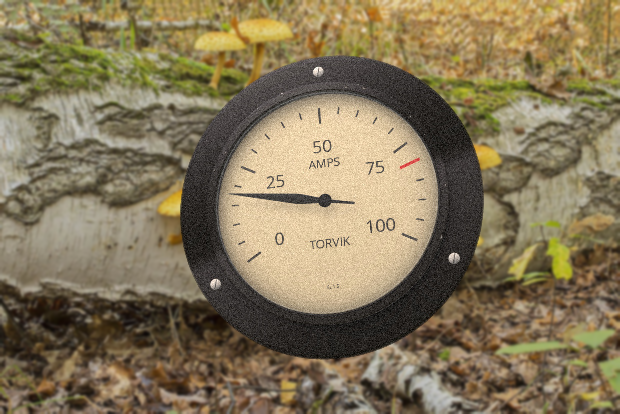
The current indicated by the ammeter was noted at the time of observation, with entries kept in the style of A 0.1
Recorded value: A 17.5
